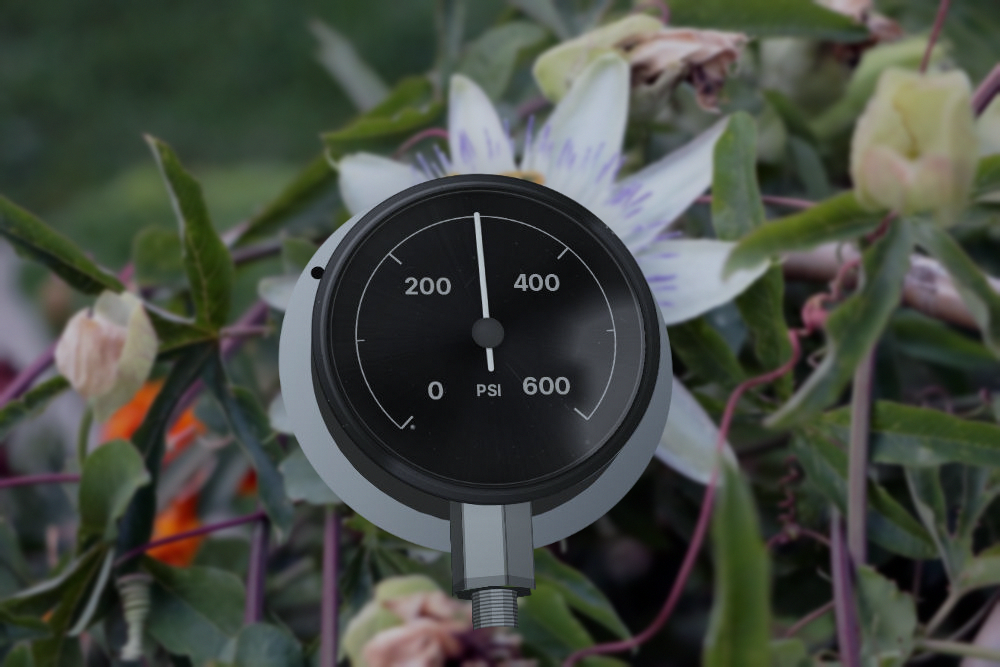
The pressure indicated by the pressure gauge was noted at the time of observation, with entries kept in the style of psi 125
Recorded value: psi 300
